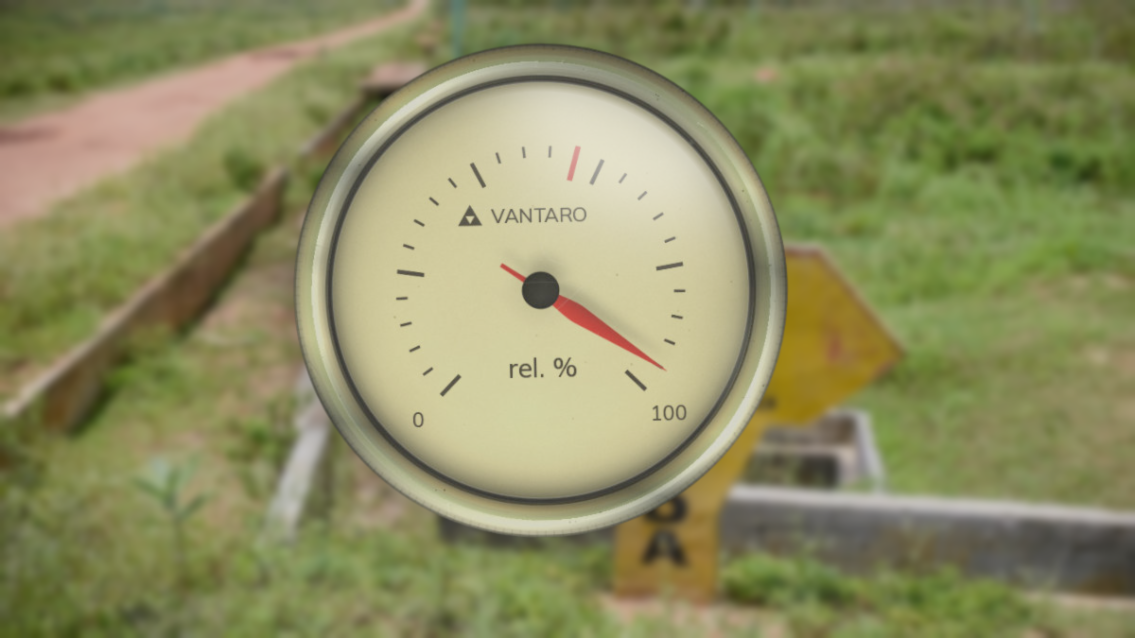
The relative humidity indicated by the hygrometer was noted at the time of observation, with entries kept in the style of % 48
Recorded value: % 96
